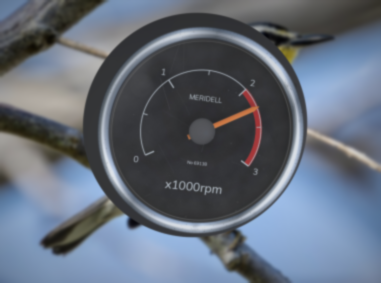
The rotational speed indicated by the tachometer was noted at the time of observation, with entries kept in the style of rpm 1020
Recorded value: rpm 2250
